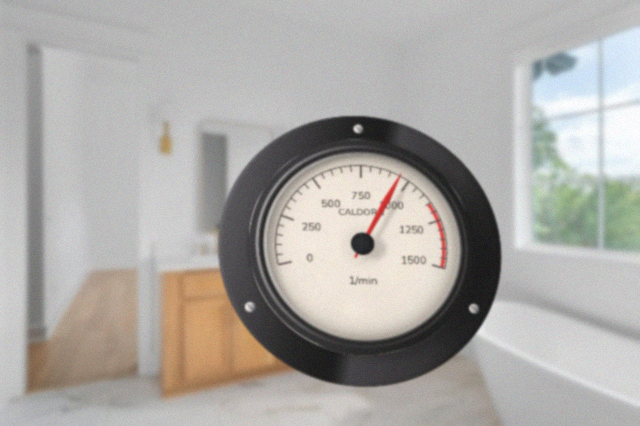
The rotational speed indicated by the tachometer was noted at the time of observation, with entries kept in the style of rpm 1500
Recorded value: rpm 950
